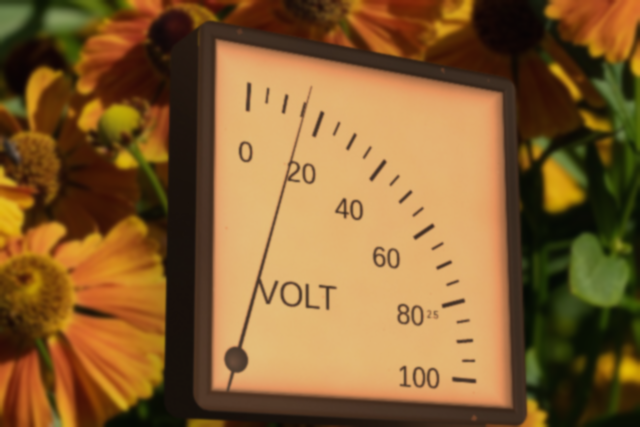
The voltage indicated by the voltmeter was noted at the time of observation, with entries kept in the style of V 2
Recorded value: V 15
